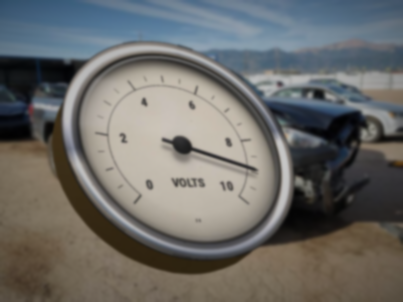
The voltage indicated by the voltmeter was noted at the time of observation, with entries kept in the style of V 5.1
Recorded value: V 9
